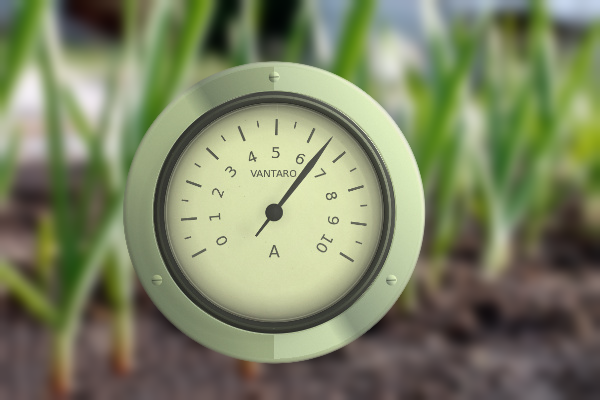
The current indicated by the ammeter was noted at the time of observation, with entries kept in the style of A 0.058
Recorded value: A 6.5
